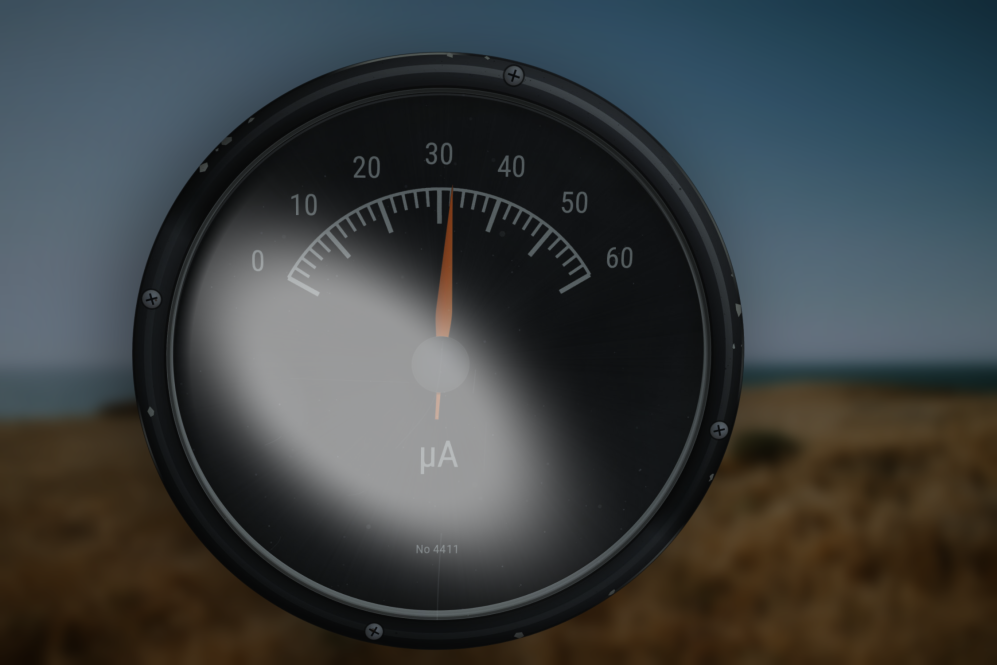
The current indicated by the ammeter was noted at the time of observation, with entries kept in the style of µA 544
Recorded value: µA 32
